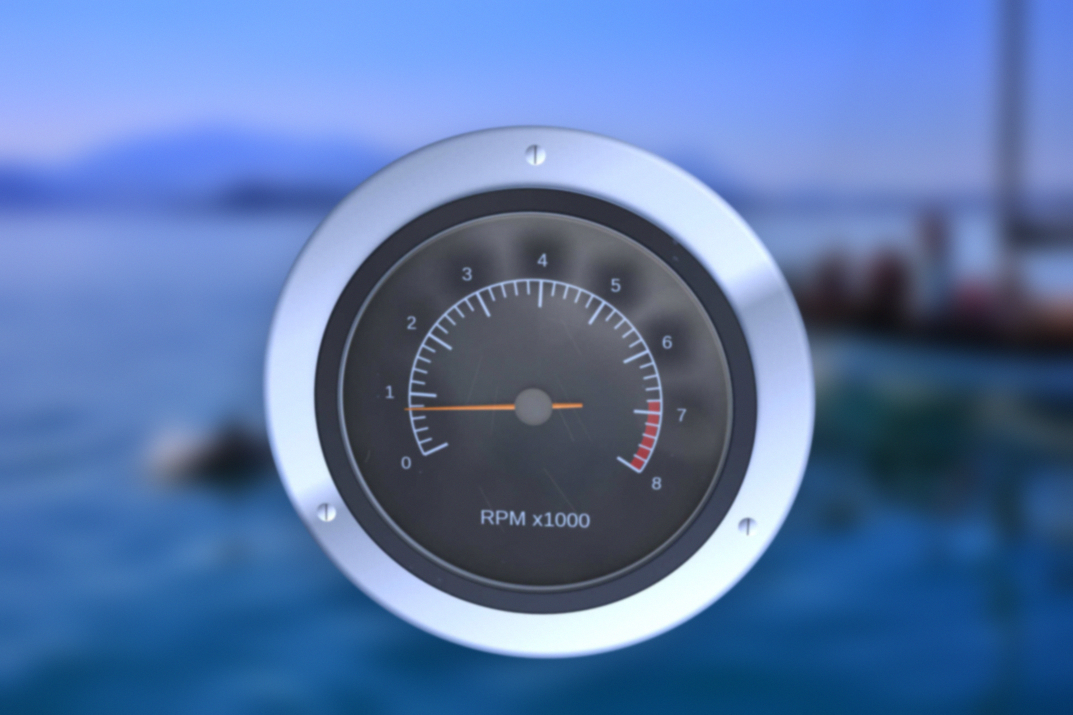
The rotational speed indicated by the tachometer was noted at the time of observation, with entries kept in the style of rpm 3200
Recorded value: rpm 800
